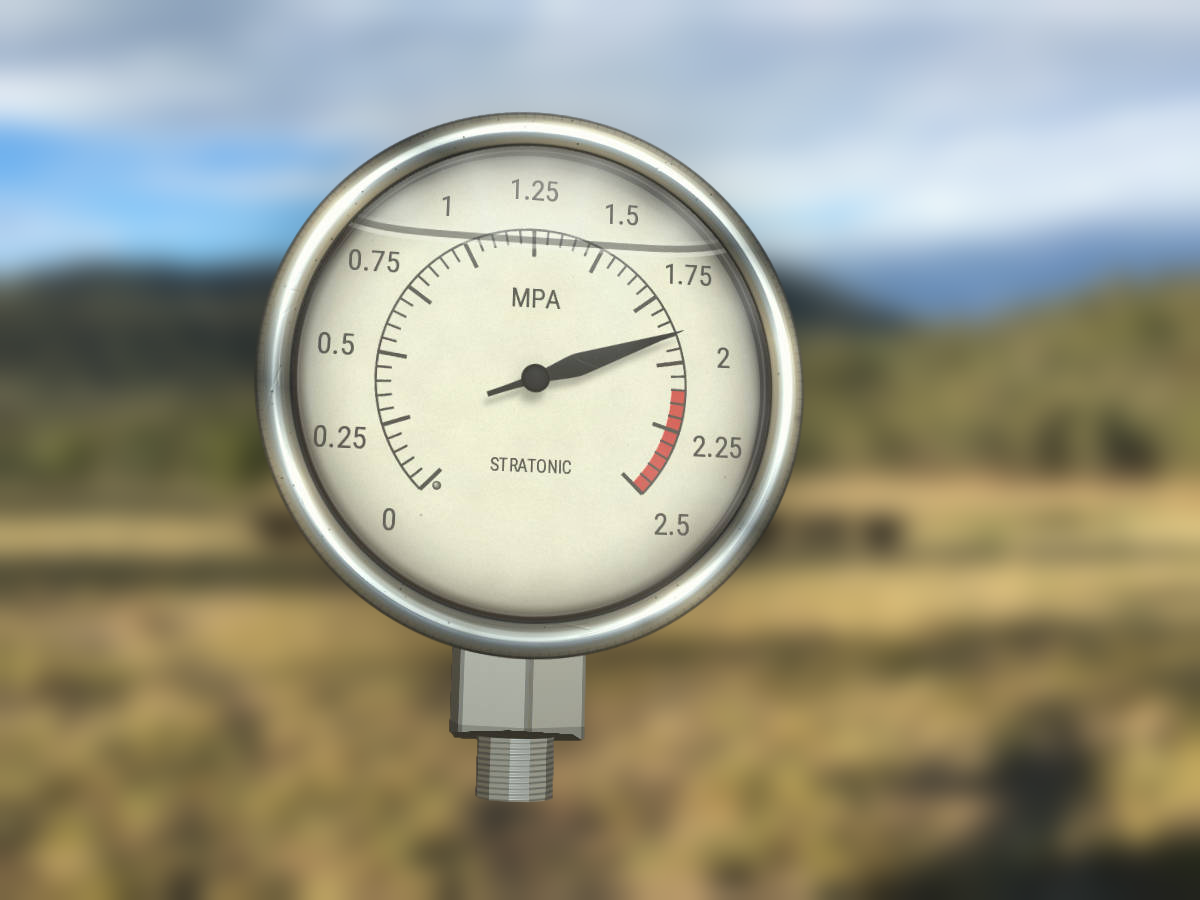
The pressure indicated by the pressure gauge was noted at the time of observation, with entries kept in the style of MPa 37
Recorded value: MPa 1.9
